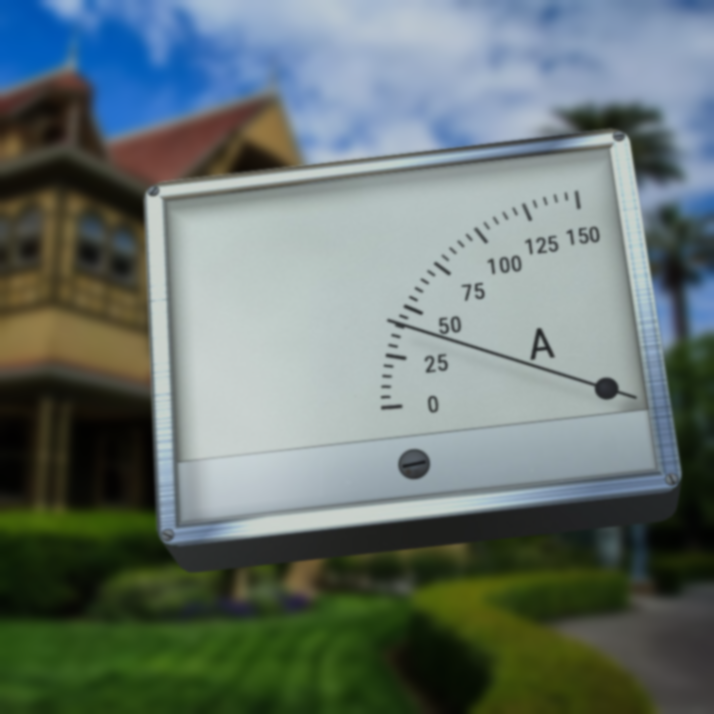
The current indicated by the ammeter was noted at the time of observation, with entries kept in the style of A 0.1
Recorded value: A 40
